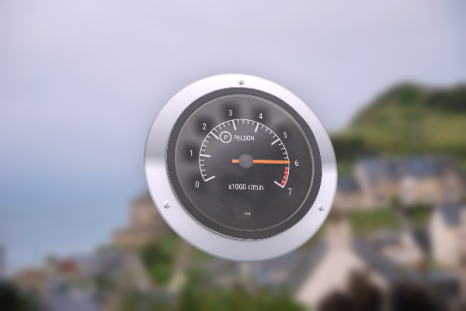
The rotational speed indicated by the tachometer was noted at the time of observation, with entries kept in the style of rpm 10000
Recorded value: rpm 6000
